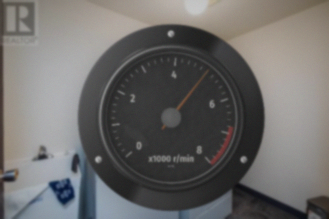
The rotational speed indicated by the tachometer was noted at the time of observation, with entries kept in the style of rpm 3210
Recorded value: rpm 5000
